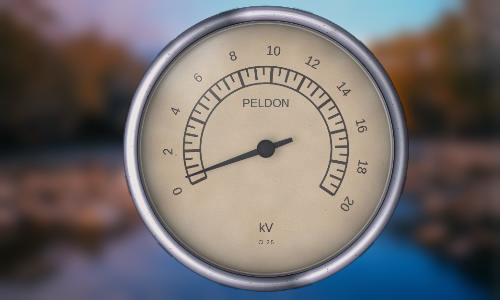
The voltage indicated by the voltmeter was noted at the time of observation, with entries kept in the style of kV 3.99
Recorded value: kV 0.5
